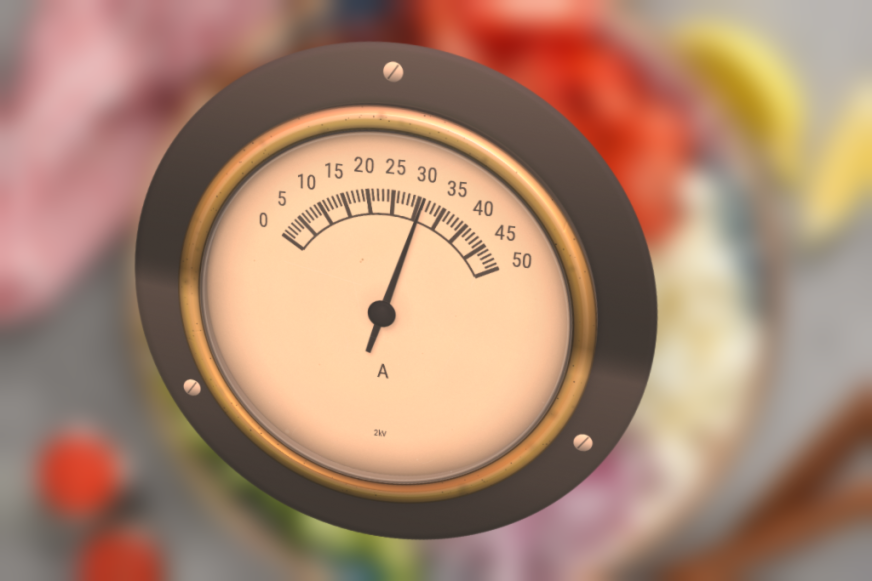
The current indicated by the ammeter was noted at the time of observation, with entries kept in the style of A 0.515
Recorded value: A 31
